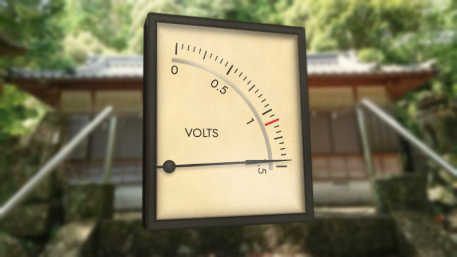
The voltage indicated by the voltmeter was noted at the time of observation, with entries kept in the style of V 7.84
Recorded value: V 1.45
